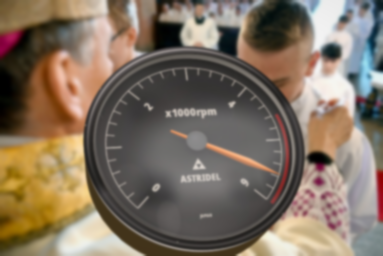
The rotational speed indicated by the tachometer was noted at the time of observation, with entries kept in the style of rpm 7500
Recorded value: rpm 5600
